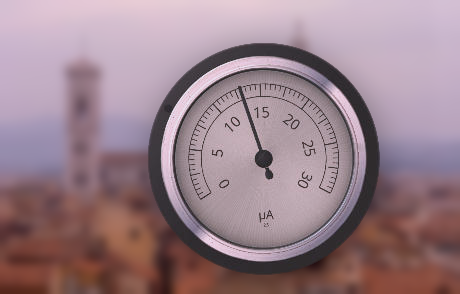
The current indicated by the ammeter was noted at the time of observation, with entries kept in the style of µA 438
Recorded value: µA 13
